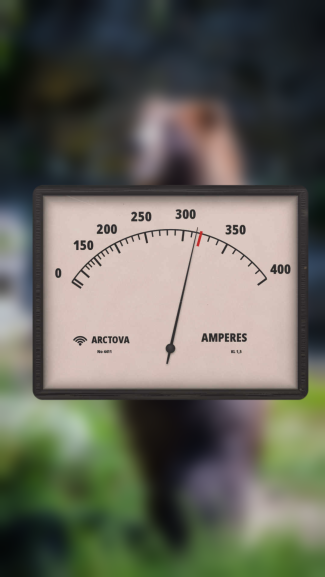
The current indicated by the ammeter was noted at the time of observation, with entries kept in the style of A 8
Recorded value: A 315
